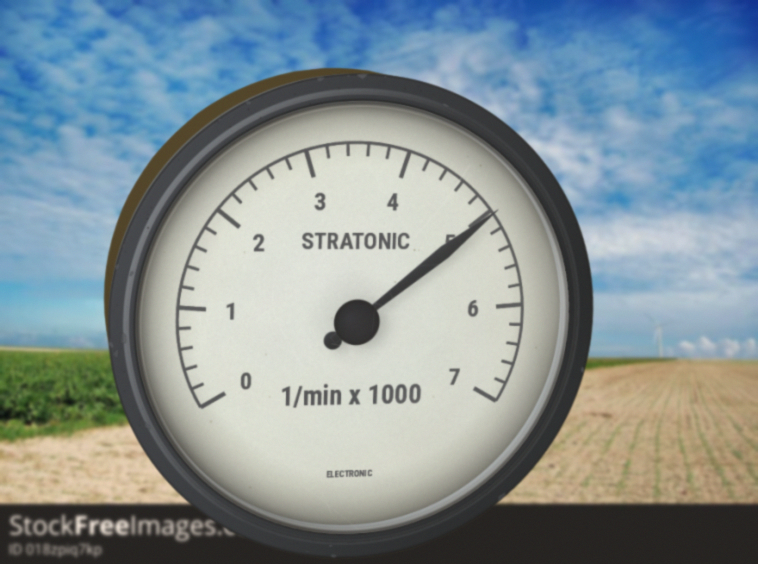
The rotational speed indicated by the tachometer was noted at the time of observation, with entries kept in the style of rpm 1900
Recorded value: rpm 5000
